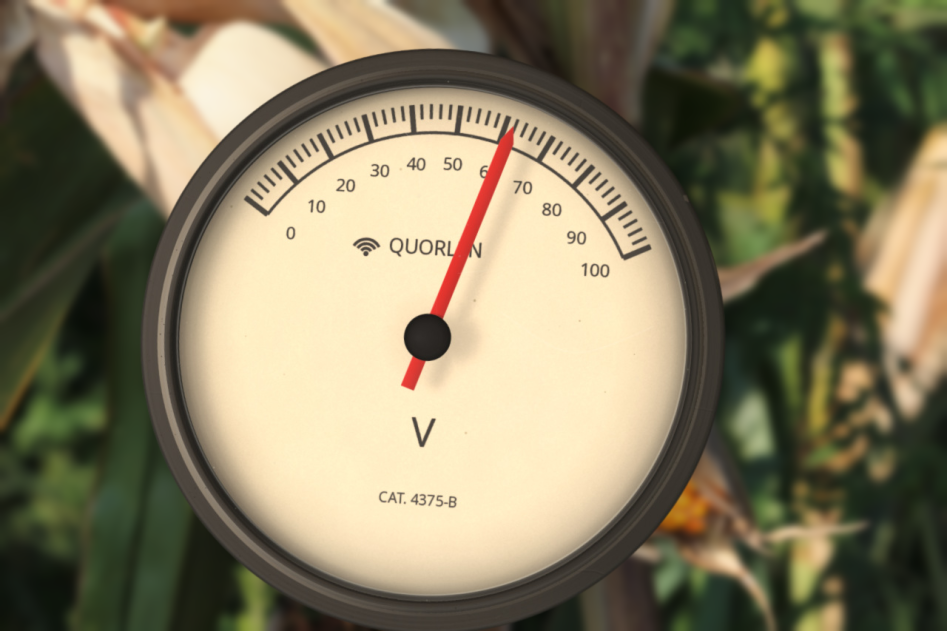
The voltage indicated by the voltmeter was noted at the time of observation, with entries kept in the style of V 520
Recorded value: V 62
